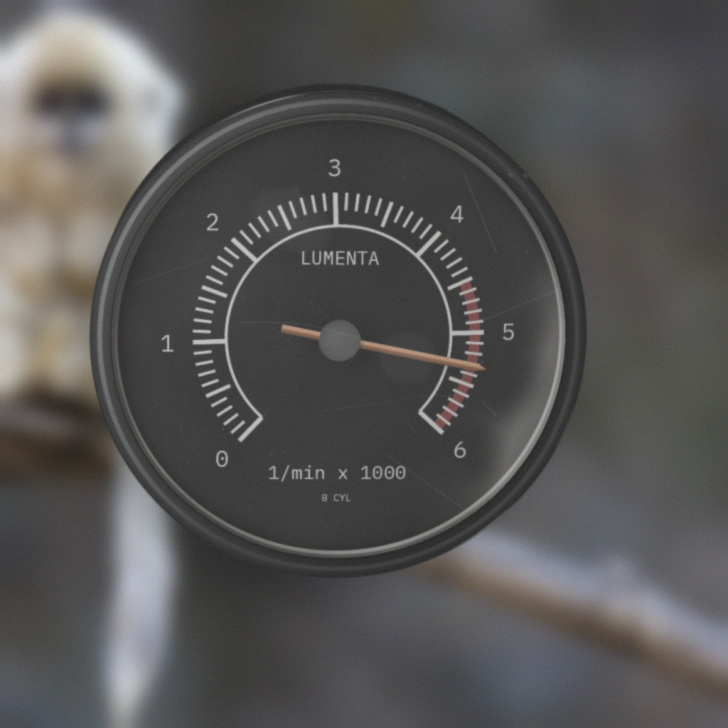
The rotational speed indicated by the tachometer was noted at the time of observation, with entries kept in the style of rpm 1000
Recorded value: rpm 5300
